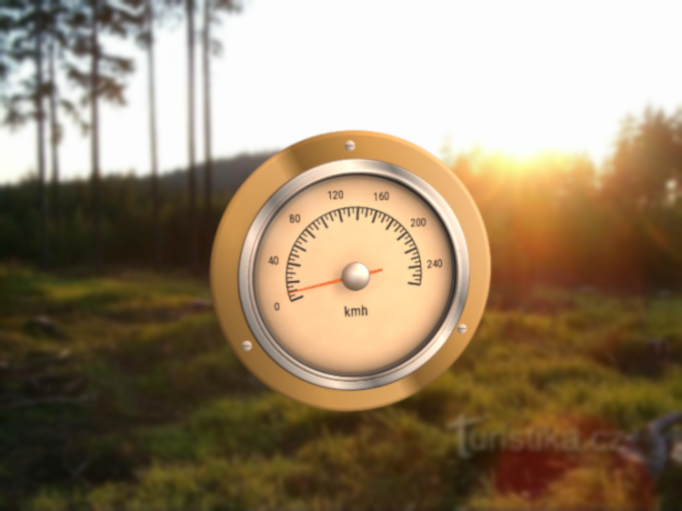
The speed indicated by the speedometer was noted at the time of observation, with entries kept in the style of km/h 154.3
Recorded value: km/h 10
